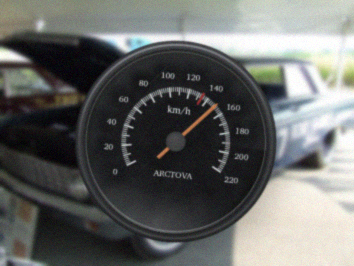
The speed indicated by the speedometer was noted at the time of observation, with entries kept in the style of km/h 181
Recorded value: km/h 150
